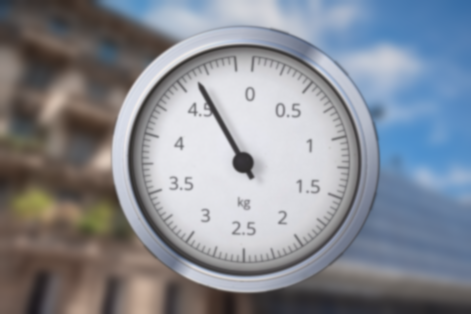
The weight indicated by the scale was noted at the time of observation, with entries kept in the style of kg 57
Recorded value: kg 4.65
